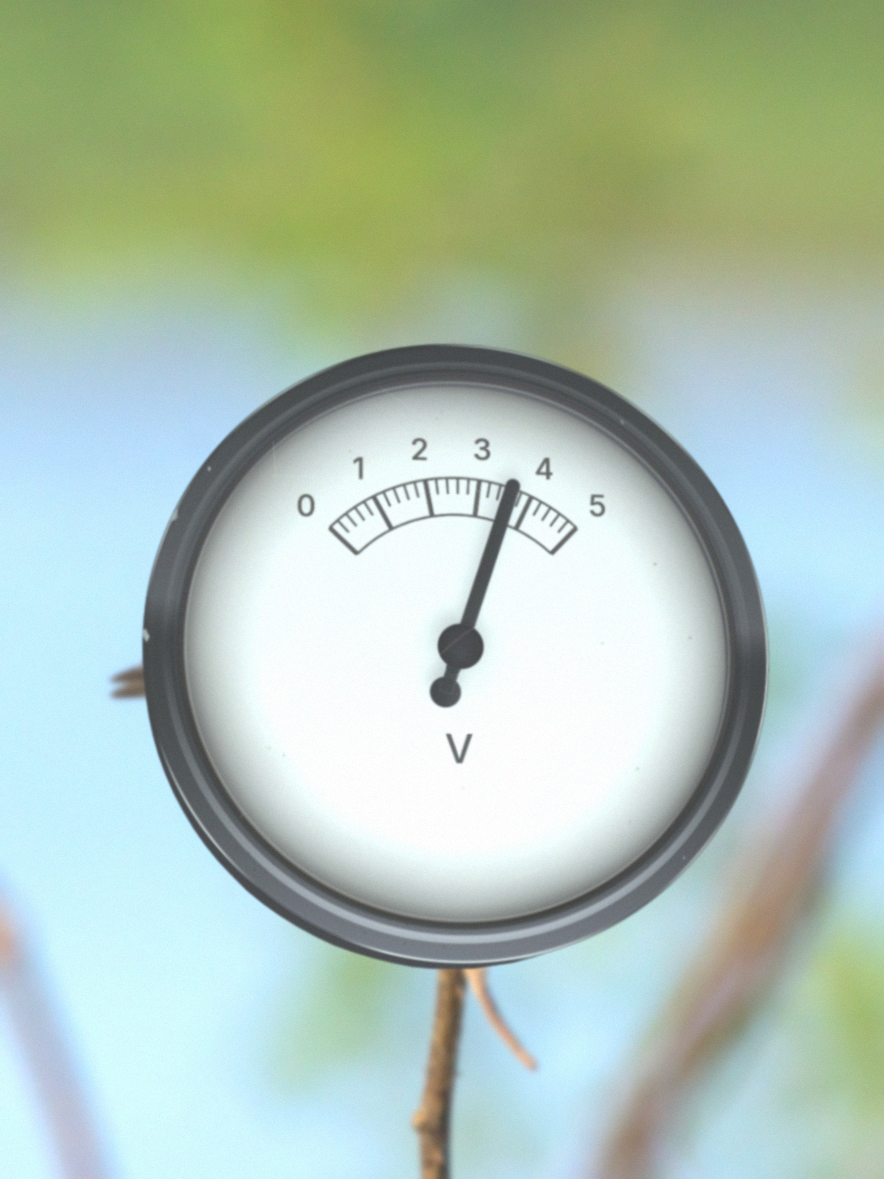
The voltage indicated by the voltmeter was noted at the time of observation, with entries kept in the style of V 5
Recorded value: V 3.6
